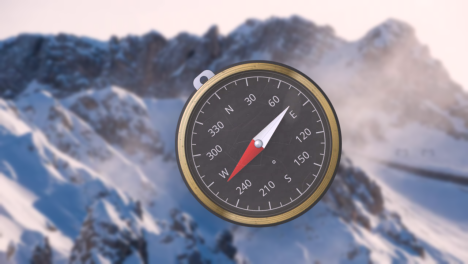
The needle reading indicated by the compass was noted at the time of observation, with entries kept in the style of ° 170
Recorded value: ° 260
